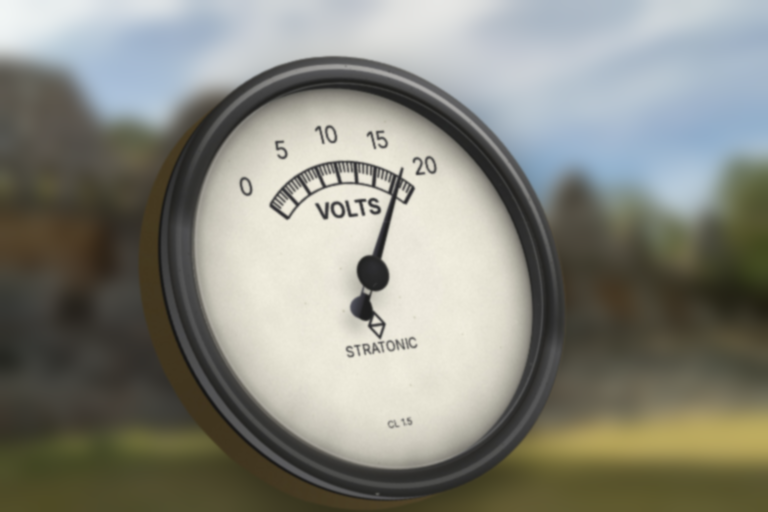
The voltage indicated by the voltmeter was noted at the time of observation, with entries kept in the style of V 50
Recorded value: V 17.5
